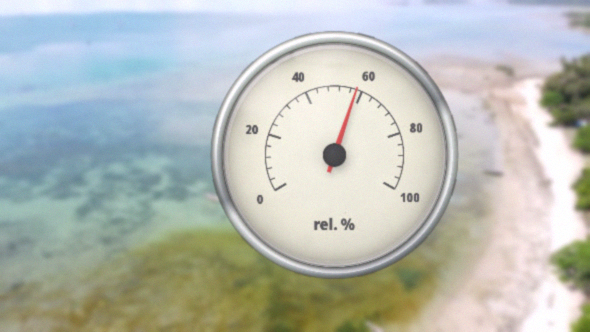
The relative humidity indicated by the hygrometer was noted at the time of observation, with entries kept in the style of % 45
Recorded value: % 58
